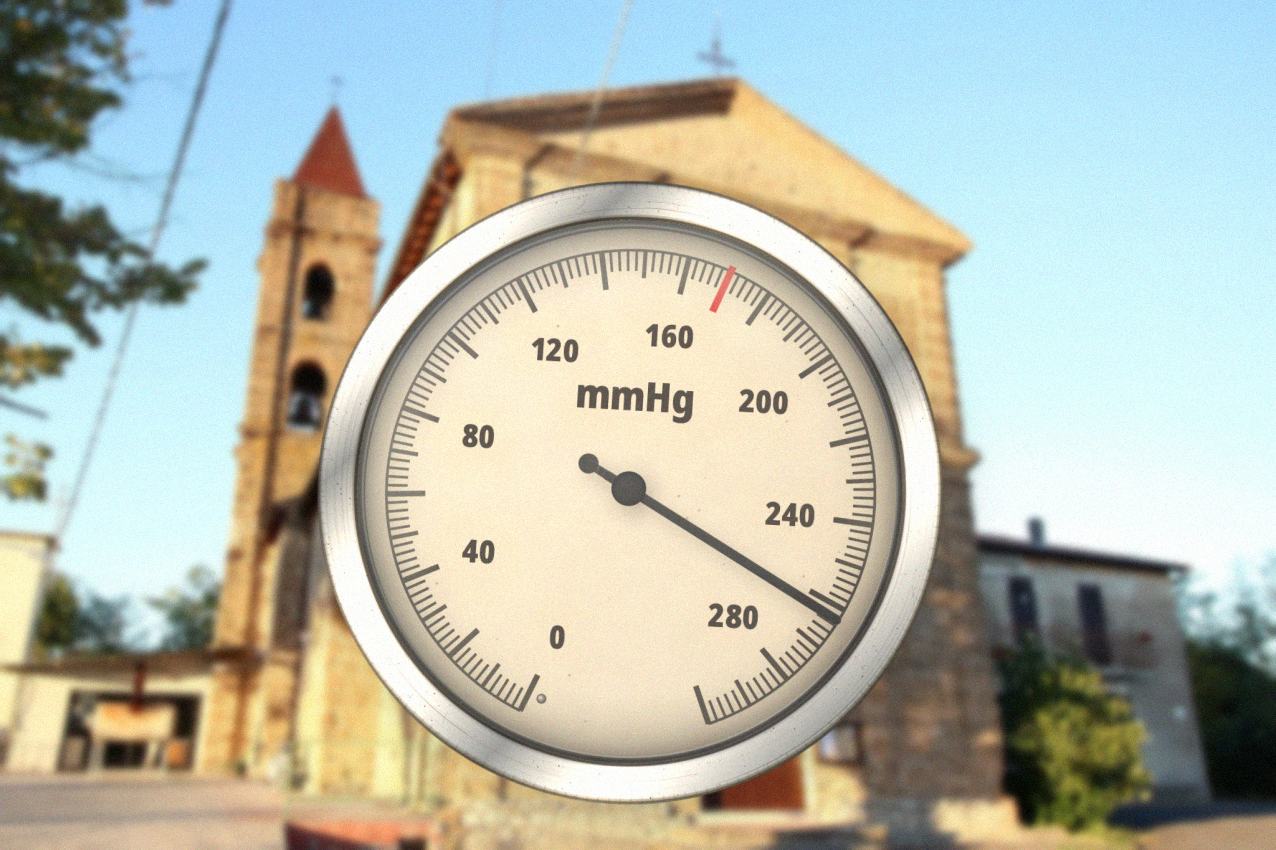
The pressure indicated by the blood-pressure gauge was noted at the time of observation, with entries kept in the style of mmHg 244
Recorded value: mmHg 263
